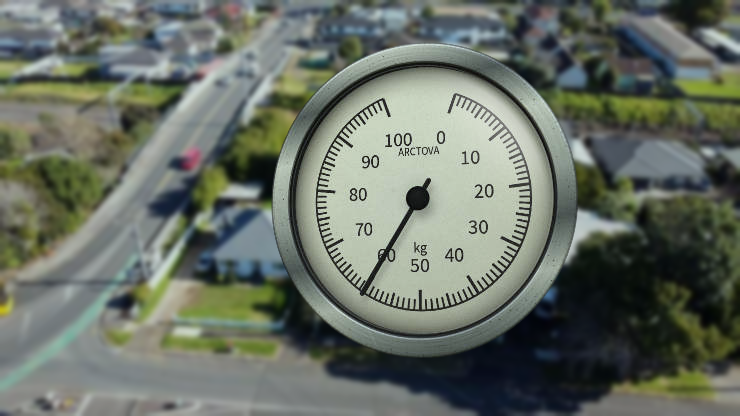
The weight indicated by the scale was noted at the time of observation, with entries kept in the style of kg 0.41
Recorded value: kg 60
